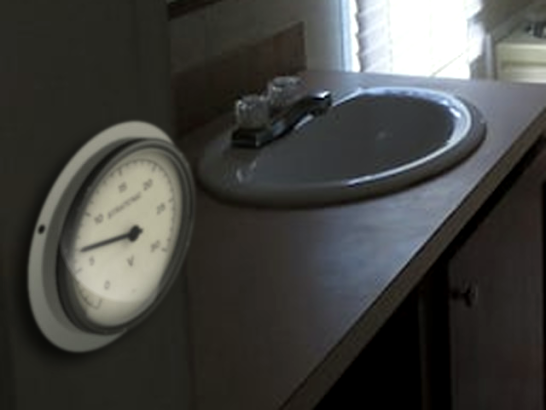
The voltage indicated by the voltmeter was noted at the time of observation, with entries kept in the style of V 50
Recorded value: V 7
